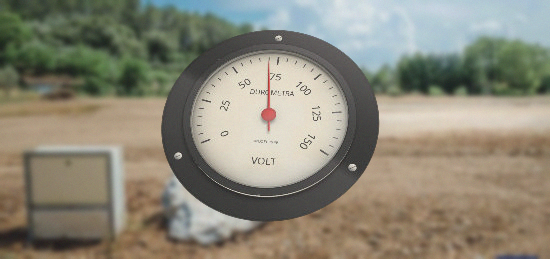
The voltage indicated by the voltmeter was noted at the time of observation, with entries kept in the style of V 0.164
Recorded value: V 70
